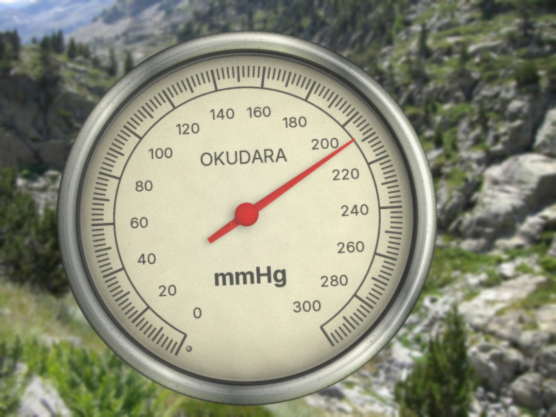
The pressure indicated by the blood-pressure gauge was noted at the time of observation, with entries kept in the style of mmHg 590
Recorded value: mmHg 208
